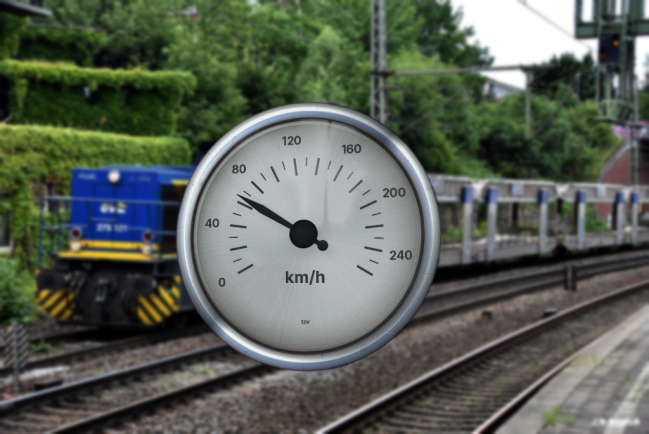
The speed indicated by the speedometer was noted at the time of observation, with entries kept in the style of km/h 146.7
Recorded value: km/h 65
